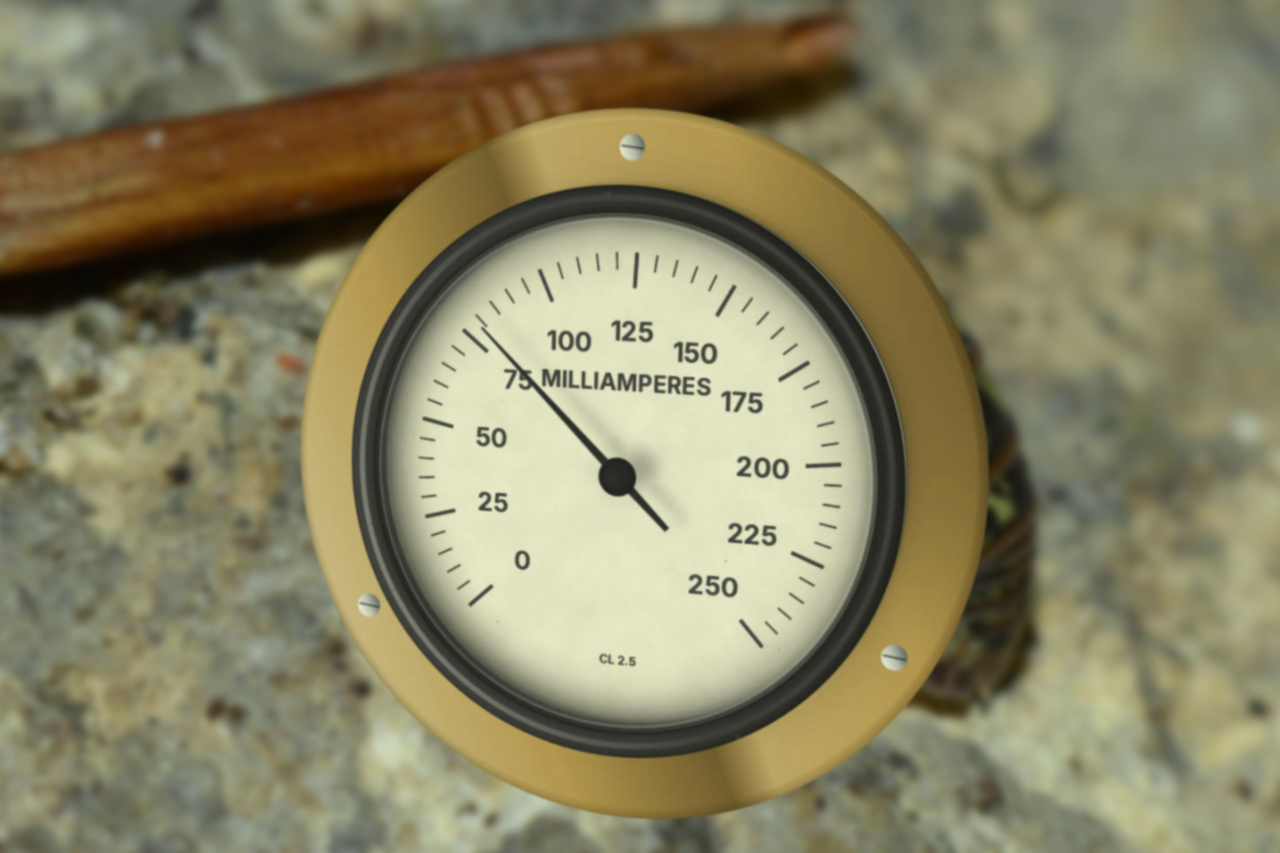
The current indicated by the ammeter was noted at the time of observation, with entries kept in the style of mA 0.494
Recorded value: mA 80
